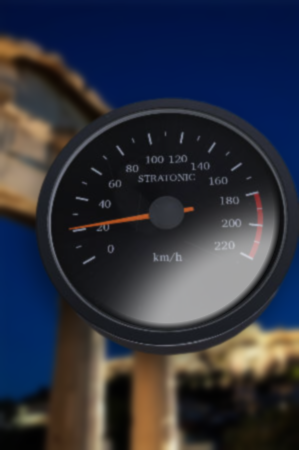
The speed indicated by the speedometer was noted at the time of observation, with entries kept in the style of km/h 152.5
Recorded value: km/h 20
